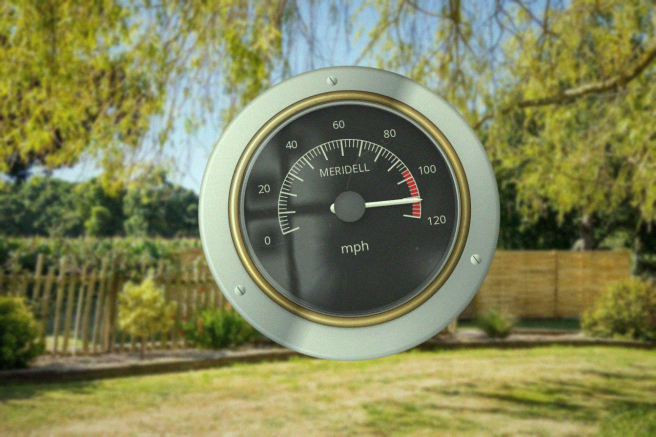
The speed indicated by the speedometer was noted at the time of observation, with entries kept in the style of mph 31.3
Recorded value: mph 112
